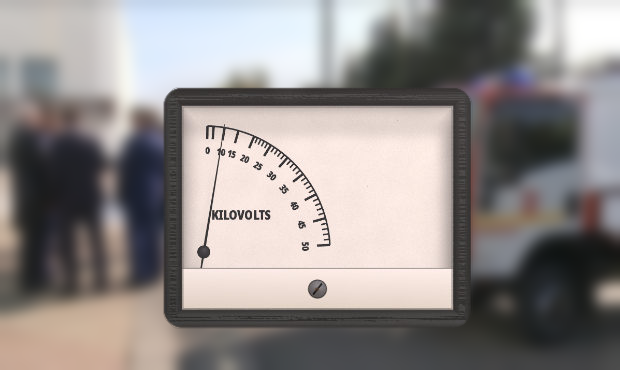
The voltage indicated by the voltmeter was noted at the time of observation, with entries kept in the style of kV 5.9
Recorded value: kV 10
